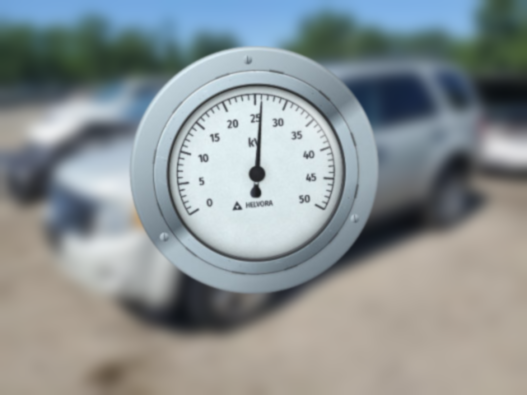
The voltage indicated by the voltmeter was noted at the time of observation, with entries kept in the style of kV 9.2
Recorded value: kV 26
